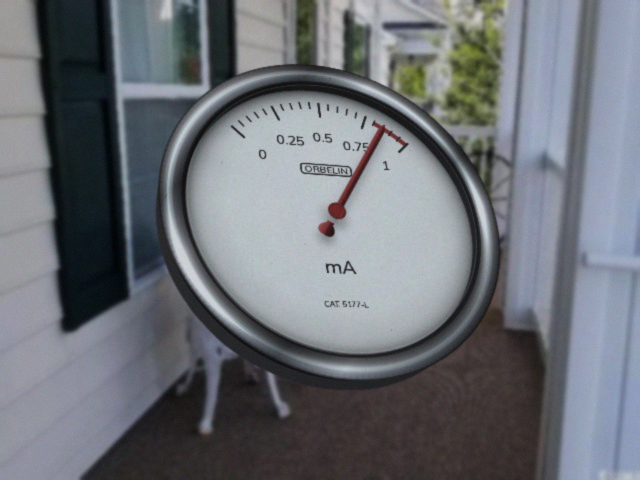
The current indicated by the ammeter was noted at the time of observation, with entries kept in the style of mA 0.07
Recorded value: mA 0.85
